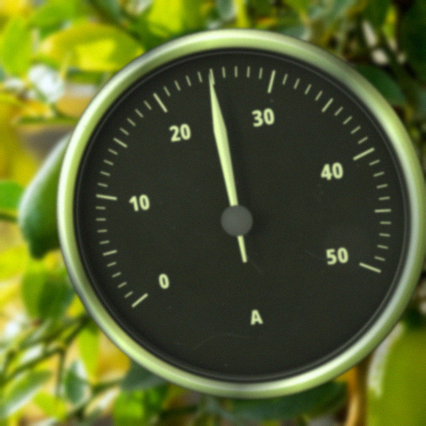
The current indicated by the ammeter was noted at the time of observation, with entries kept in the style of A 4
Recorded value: A 25
